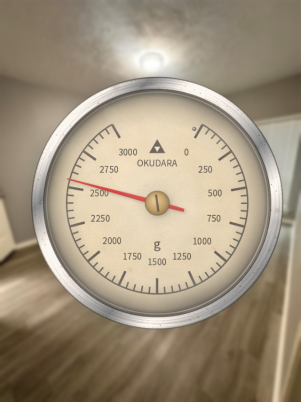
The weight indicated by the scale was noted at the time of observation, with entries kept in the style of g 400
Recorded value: g 2550
